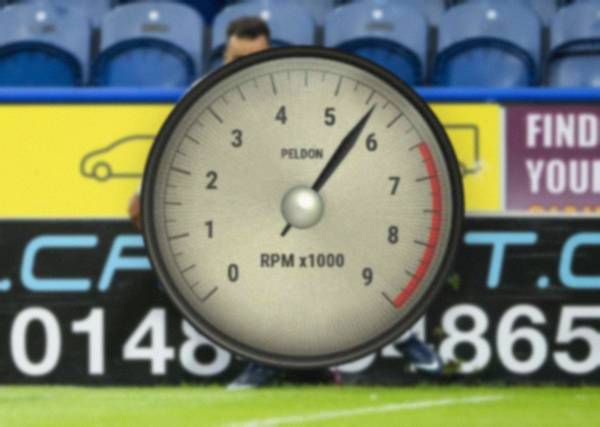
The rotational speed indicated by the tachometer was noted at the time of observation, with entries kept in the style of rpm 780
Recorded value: rpm 5625
